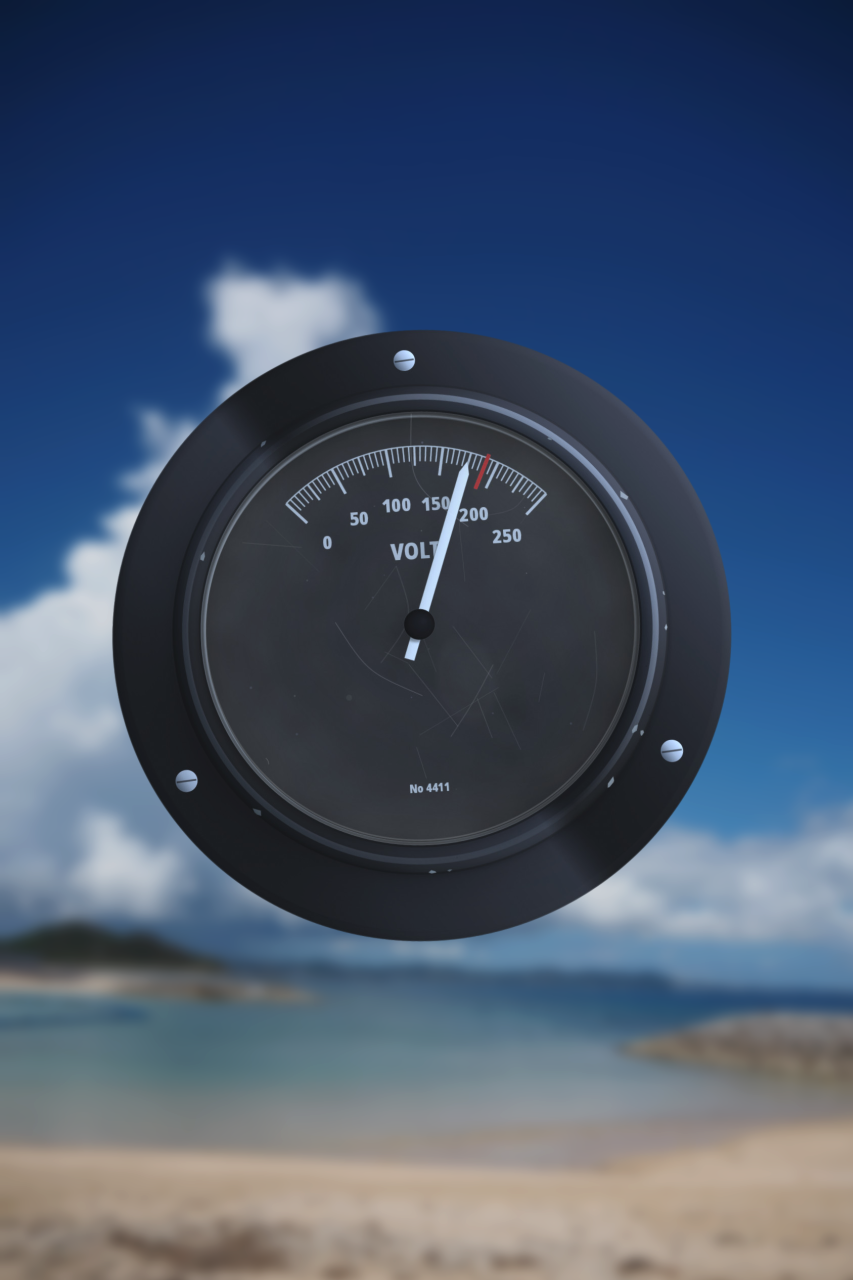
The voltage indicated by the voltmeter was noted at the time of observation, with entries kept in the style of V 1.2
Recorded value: V 175
